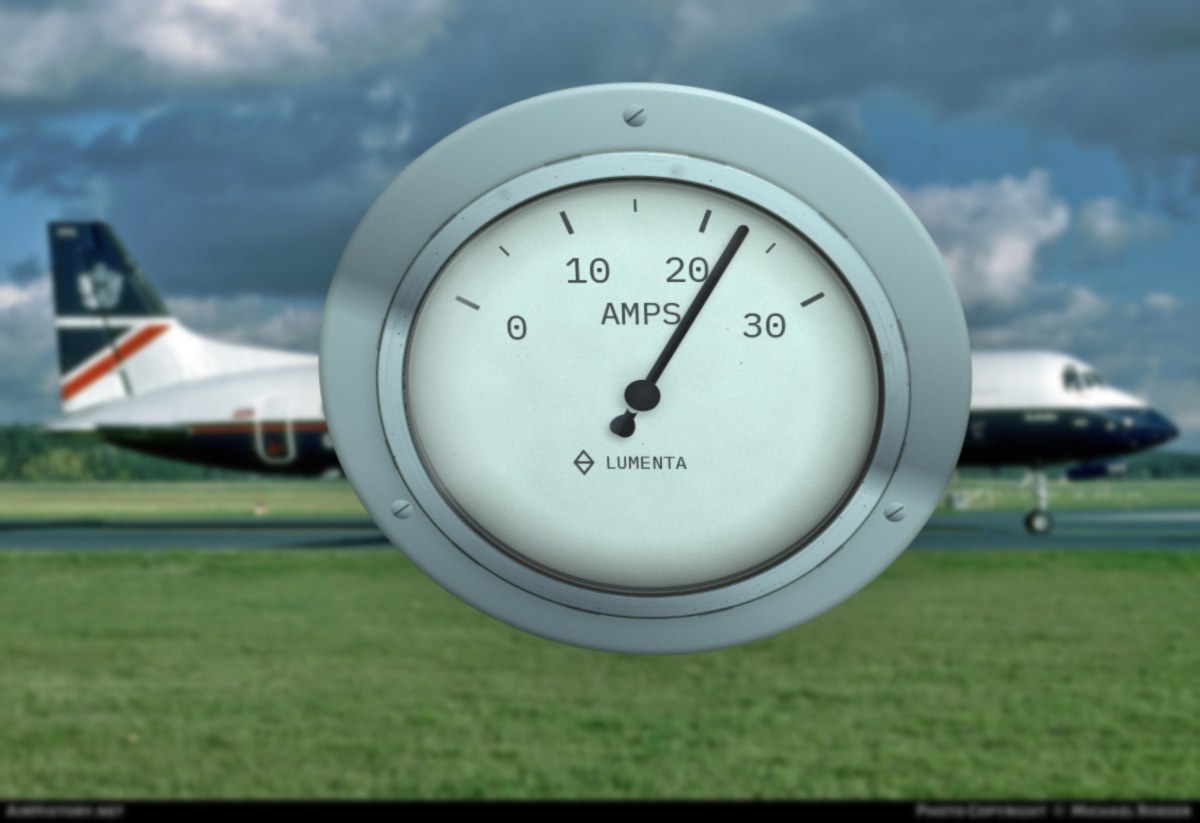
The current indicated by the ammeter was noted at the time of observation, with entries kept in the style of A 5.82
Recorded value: A 22.5
